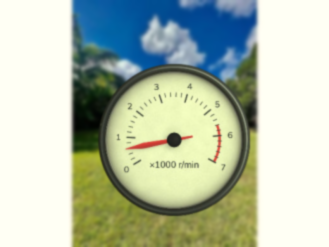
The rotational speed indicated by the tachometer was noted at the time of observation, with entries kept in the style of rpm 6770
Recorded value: rpm 600
